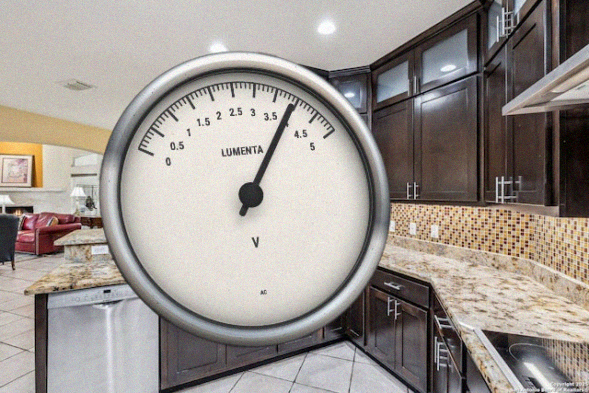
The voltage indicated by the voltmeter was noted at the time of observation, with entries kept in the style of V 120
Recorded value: V 3.9
